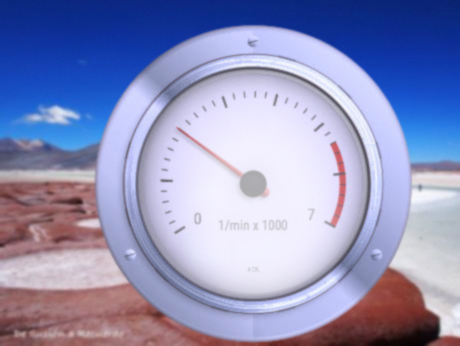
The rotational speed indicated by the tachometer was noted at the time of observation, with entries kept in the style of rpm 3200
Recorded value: rpm 2000
